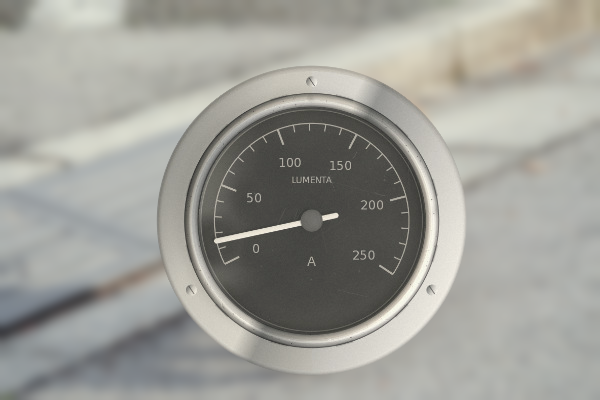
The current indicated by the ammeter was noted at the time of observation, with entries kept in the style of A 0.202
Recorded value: A 15
